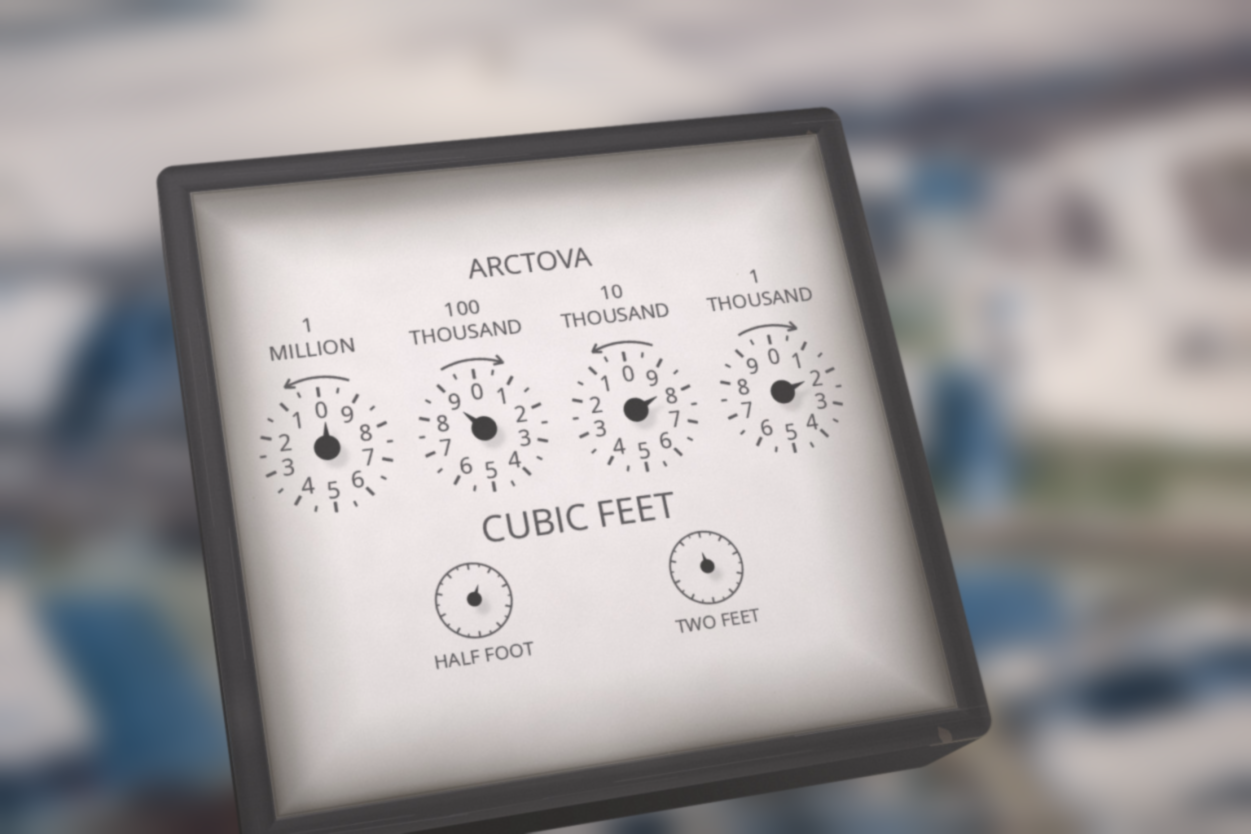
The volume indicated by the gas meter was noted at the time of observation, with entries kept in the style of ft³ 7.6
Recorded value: ft³ 988200
